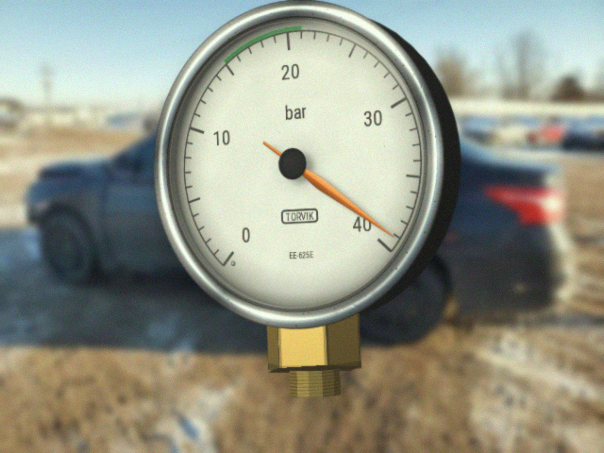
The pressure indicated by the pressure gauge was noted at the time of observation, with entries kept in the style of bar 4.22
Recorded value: bar 39
